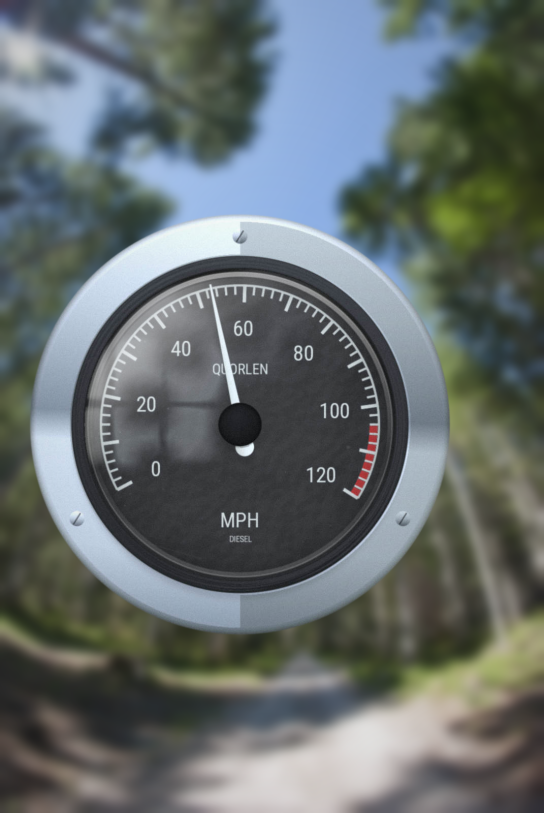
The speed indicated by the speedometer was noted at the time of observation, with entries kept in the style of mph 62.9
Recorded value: mph 53
